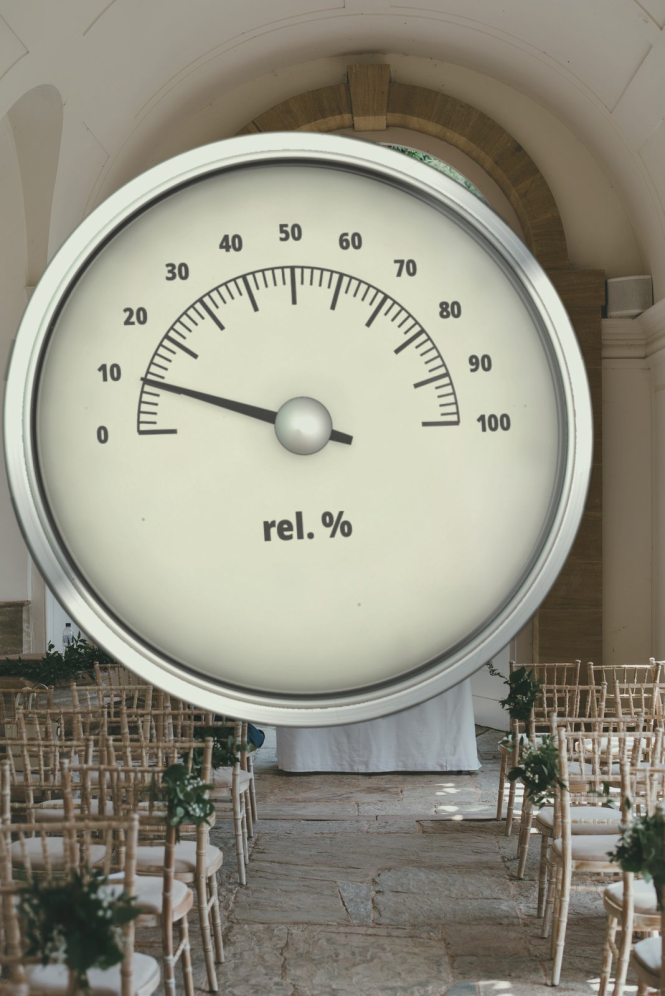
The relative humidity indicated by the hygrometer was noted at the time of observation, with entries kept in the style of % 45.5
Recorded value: % 10
